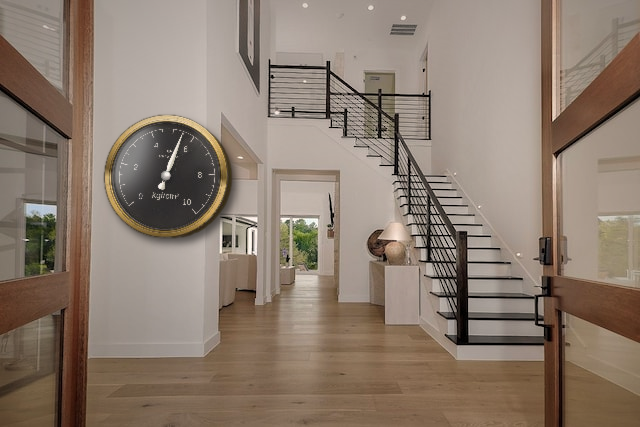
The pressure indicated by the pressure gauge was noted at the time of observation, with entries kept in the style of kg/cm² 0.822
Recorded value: kg/cm² 5.5
